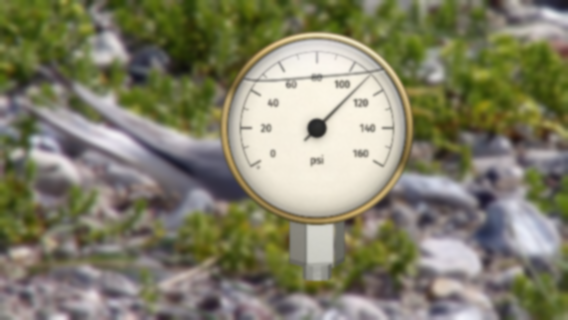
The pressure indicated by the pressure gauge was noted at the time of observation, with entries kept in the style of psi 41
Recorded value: psi 110
